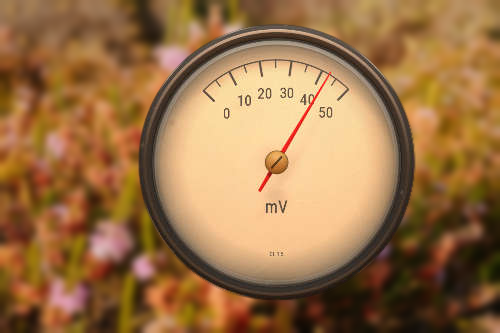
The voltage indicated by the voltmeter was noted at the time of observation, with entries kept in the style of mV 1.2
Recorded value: mV 42.5
